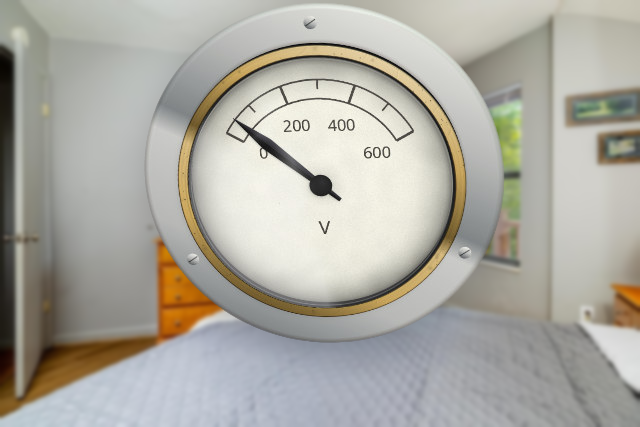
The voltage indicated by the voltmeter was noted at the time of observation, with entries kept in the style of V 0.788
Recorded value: V 50
